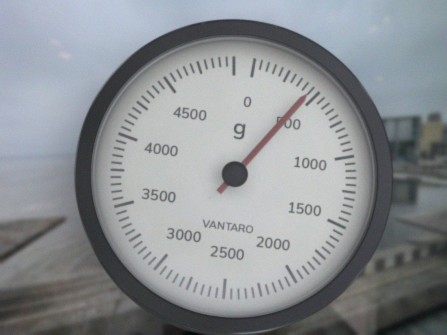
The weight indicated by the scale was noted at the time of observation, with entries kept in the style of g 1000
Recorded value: g 450
